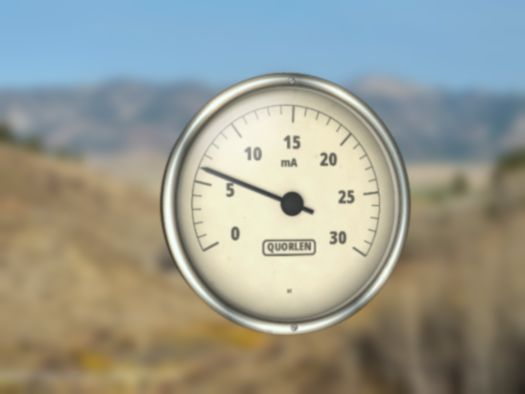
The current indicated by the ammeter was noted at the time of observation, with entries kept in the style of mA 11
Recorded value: mA 6
